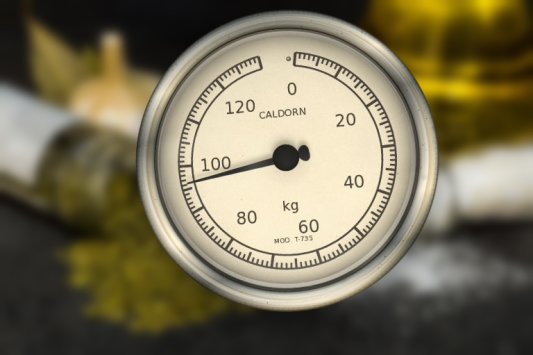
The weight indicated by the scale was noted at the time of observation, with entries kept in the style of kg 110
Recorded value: kg 96
